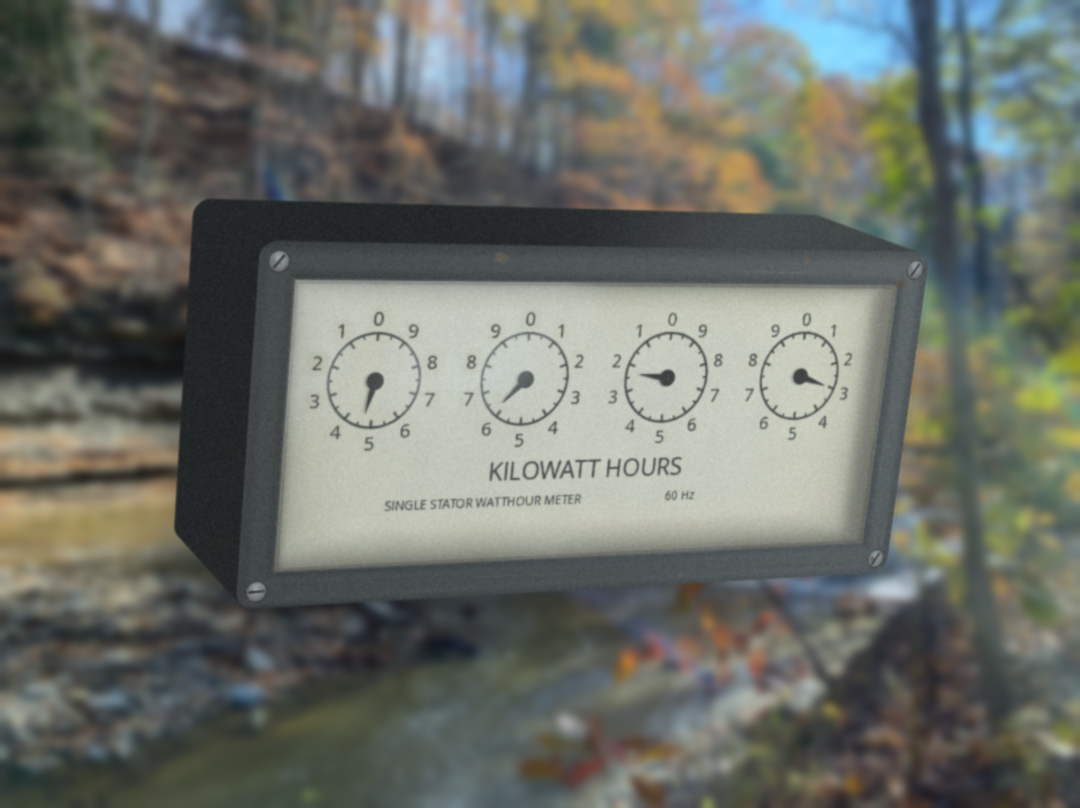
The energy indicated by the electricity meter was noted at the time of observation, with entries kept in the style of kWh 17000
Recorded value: kWh 4623
